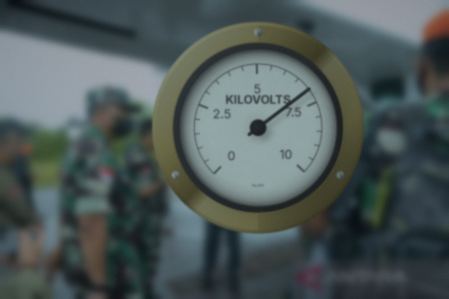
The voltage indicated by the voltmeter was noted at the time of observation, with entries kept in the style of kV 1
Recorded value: kV 7
